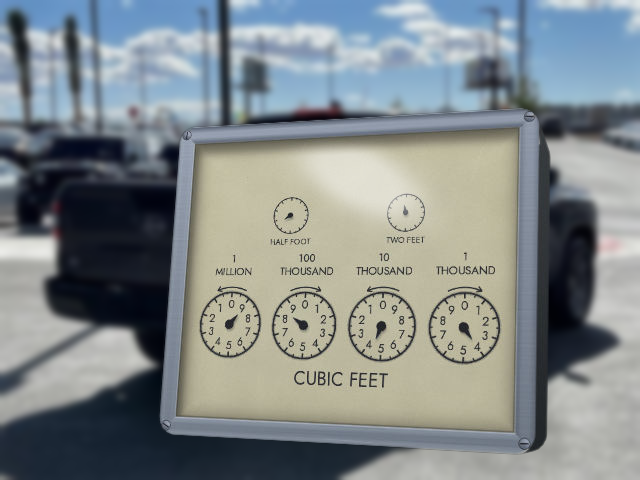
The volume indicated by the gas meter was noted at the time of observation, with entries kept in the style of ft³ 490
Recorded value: ft³ 884400
